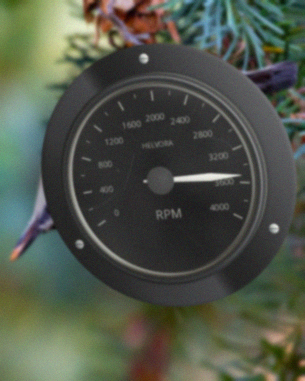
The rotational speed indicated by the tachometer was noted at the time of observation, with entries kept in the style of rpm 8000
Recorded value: rpm 3500
